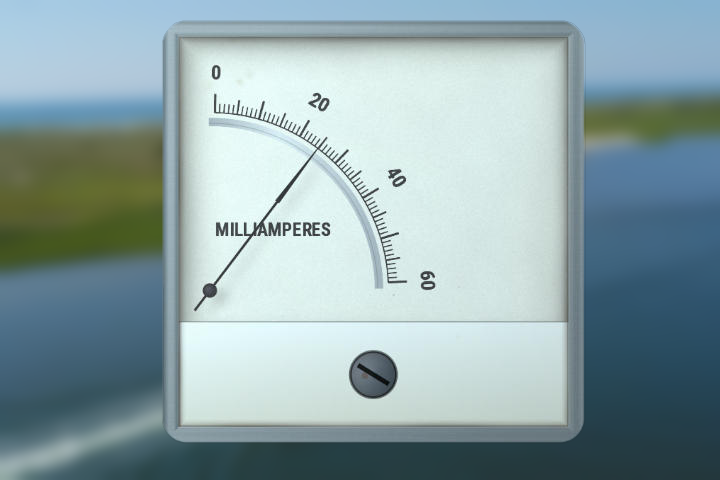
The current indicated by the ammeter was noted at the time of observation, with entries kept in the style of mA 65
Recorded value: mA 25
